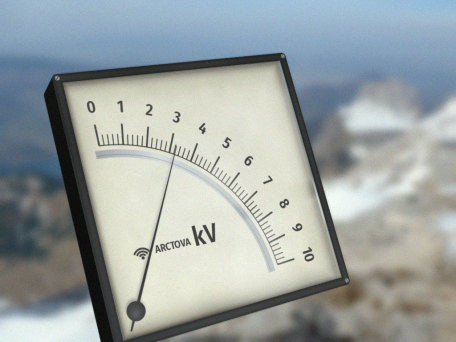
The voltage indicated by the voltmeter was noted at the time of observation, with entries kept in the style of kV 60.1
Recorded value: kV 3.2
